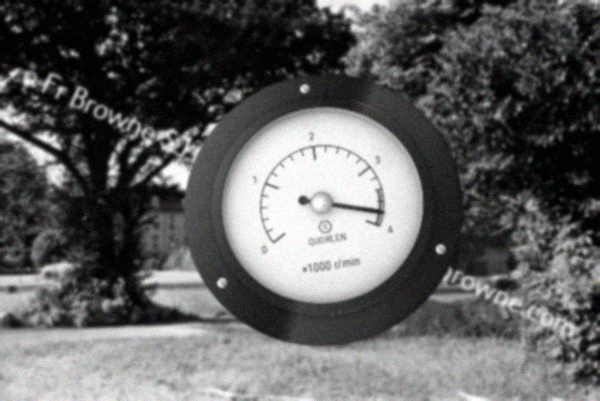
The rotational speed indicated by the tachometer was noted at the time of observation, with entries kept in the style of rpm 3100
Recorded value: rpm 3800
